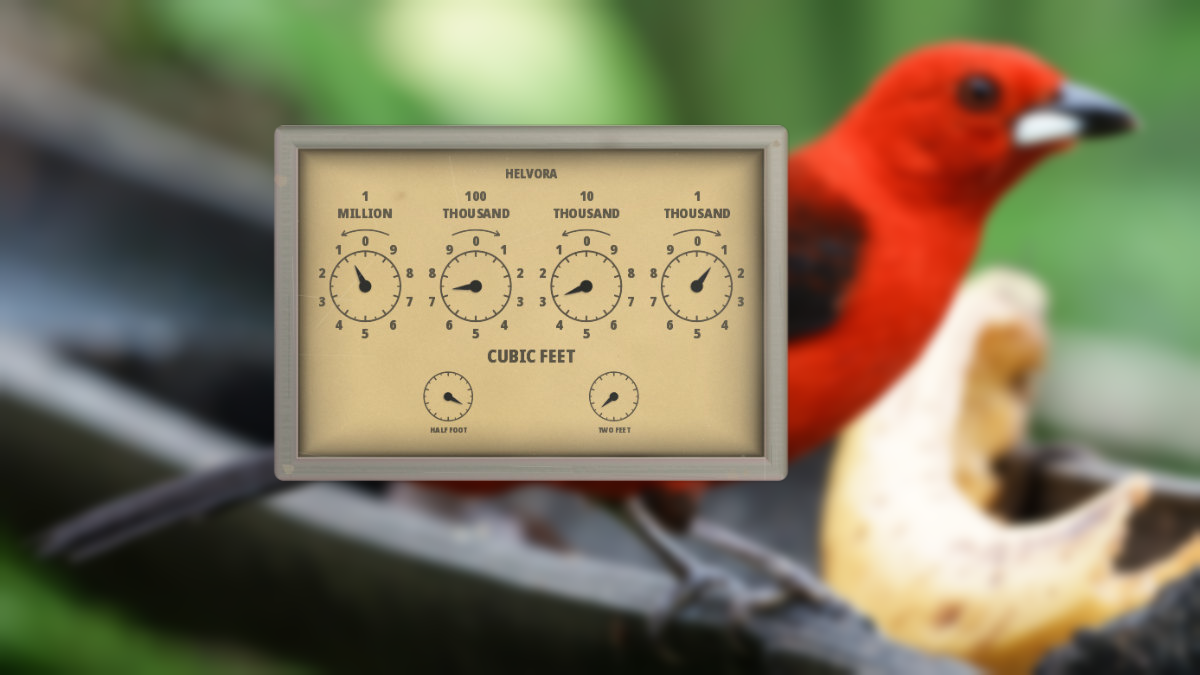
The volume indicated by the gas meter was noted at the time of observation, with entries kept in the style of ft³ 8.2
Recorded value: ft³ 73100
